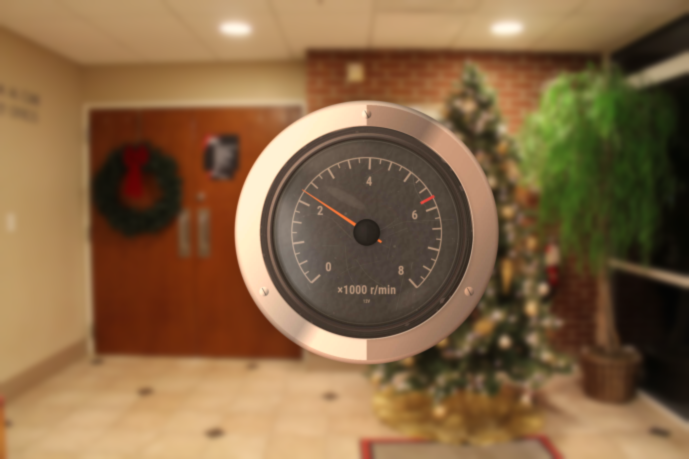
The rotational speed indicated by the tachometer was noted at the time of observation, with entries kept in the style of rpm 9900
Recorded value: rpm 2250
